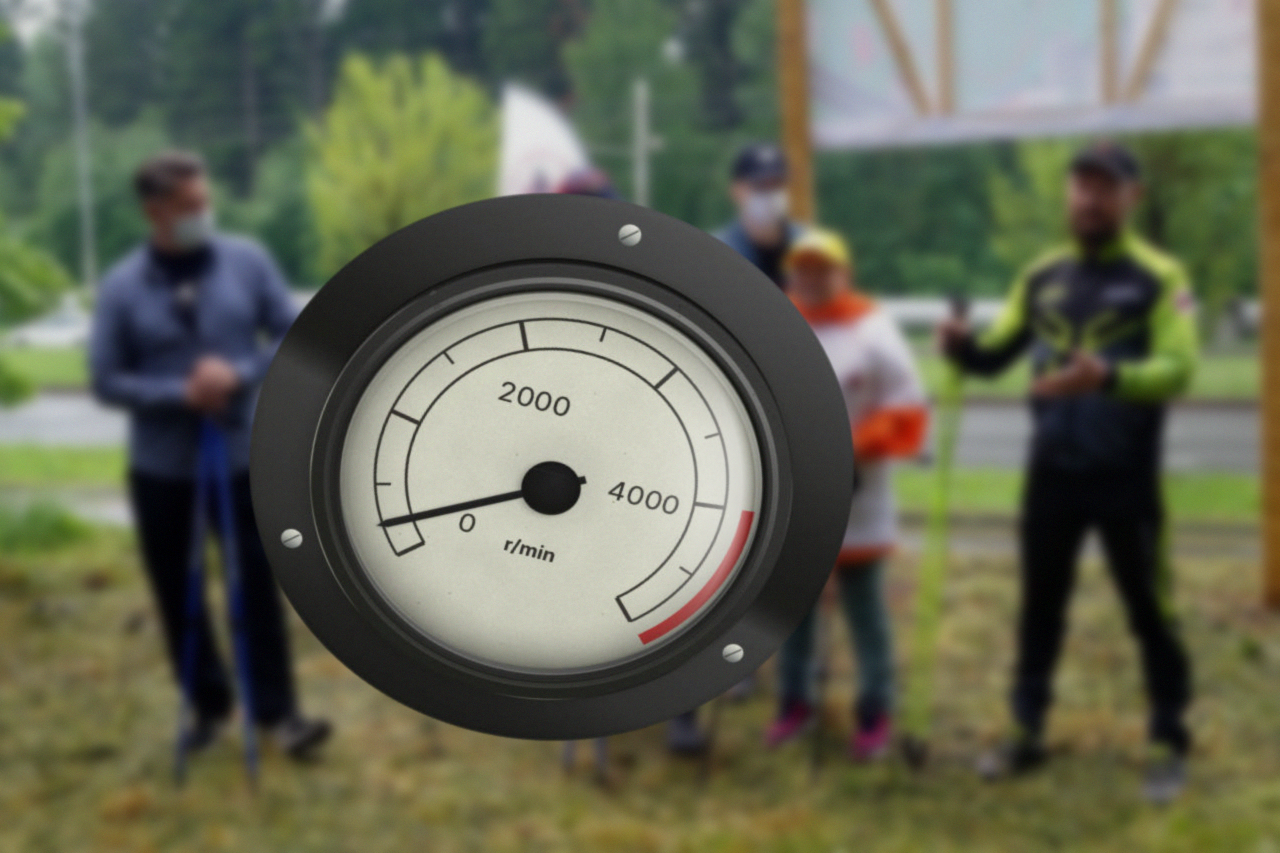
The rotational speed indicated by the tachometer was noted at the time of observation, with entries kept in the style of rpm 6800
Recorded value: rpm 250
